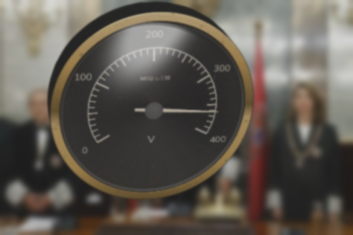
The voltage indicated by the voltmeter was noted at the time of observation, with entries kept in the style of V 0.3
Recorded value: V 360
